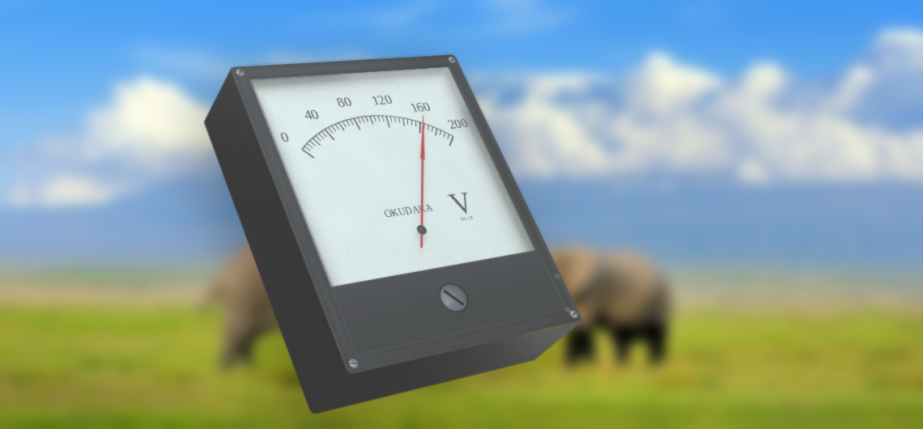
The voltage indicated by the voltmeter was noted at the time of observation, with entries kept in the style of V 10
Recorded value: V 160
